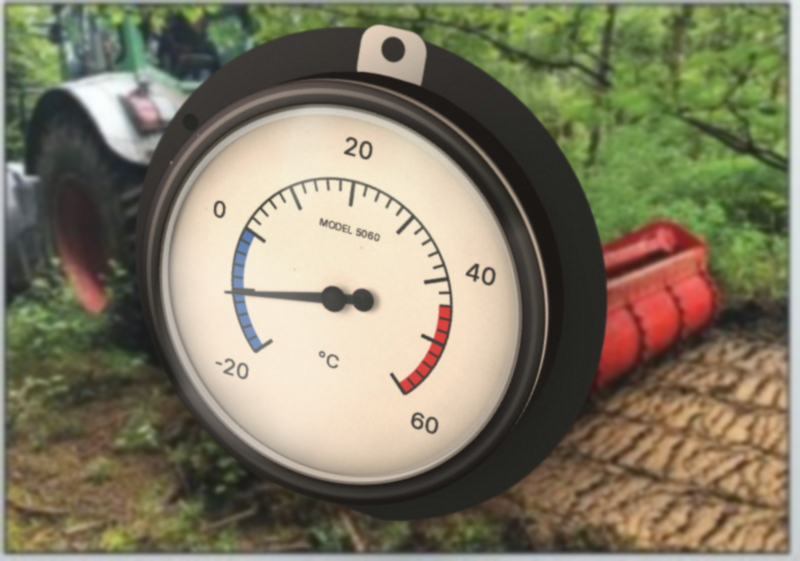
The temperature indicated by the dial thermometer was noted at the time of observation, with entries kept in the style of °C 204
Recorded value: °C -10
